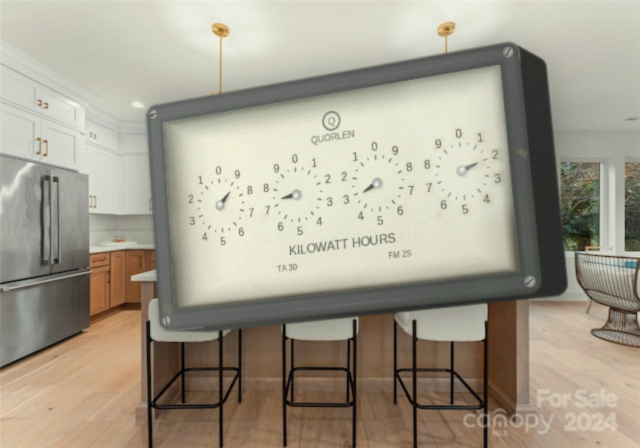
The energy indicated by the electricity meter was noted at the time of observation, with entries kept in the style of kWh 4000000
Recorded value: kWh 8732
